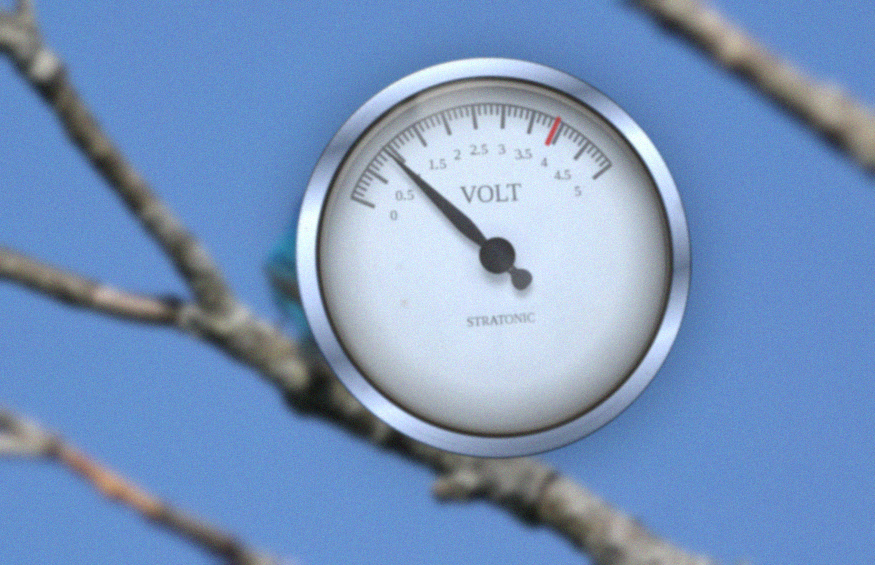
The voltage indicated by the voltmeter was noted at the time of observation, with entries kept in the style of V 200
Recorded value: V 0.9
